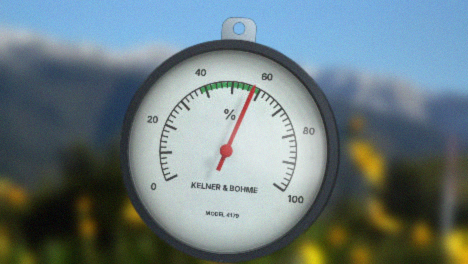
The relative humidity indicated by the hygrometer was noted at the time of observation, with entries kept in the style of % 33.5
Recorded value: % 58
